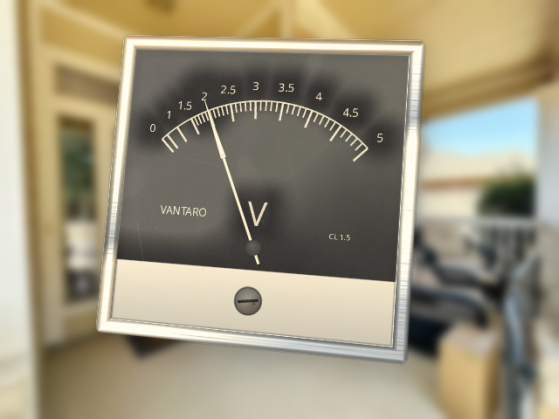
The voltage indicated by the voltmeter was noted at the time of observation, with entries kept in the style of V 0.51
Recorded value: V 2
